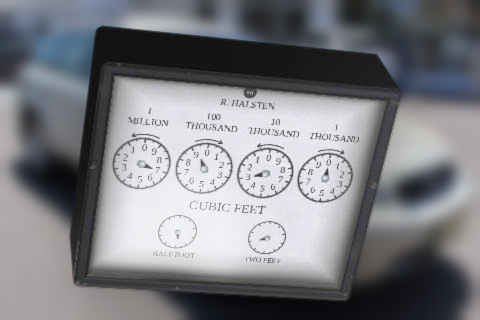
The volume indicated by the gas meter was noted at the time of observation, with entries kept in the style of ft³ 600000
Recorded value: ft³ 693000
